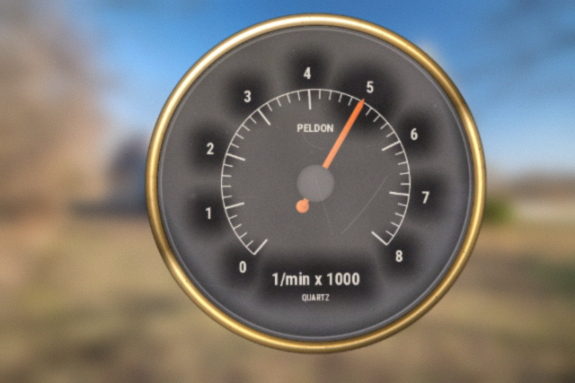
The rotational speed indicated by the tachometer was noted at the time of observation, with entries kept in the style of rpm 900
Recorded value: rpm 5000
